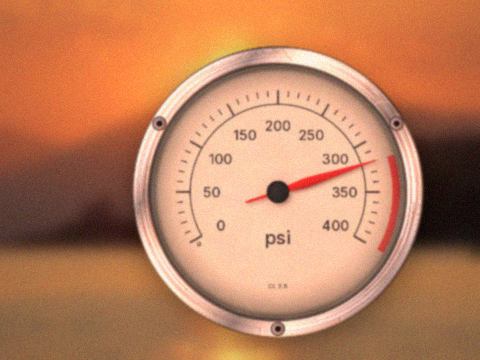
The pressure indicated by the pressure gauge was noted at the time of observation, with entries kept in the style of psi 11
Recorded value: psi 320
